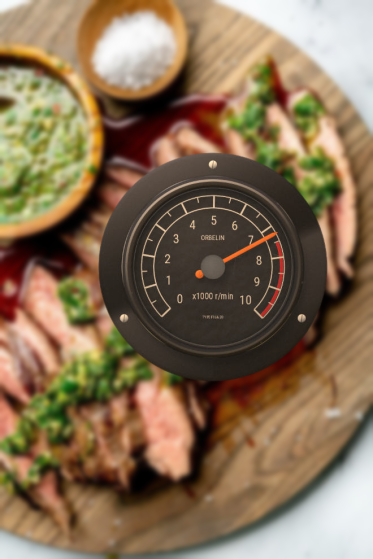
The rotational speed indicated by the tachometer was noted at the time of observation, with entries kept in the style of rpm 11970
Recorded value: rpm 7250
